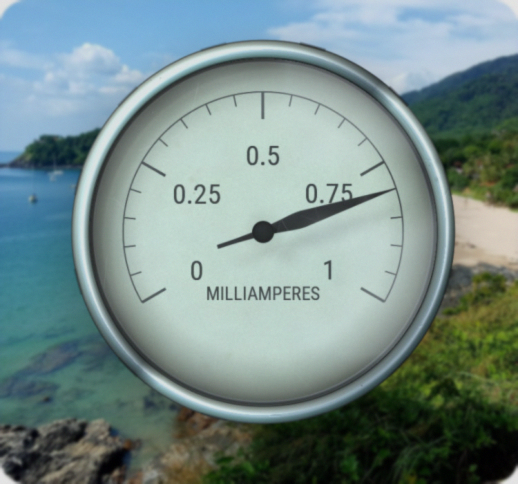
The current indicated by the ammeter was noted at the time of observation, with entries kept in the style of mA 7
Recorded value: mA 0.8
